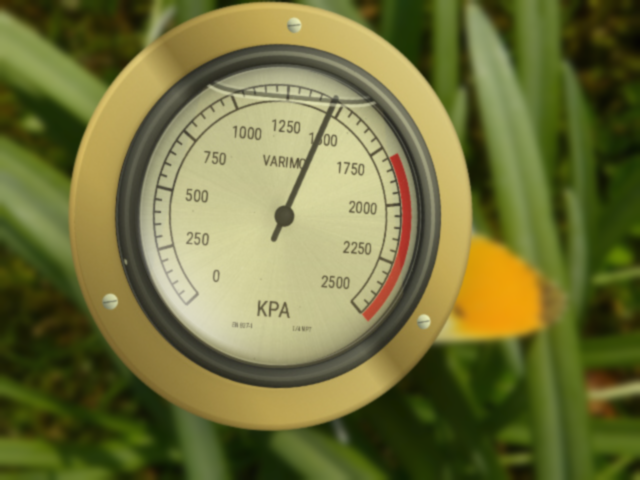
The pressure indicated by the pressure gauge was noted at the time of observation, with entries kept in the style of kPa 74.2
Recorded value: kPa 1450
